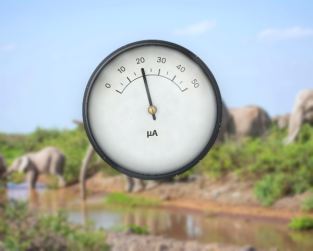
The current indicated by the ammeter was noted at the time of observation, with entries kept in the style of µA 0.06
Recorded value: µA 20
